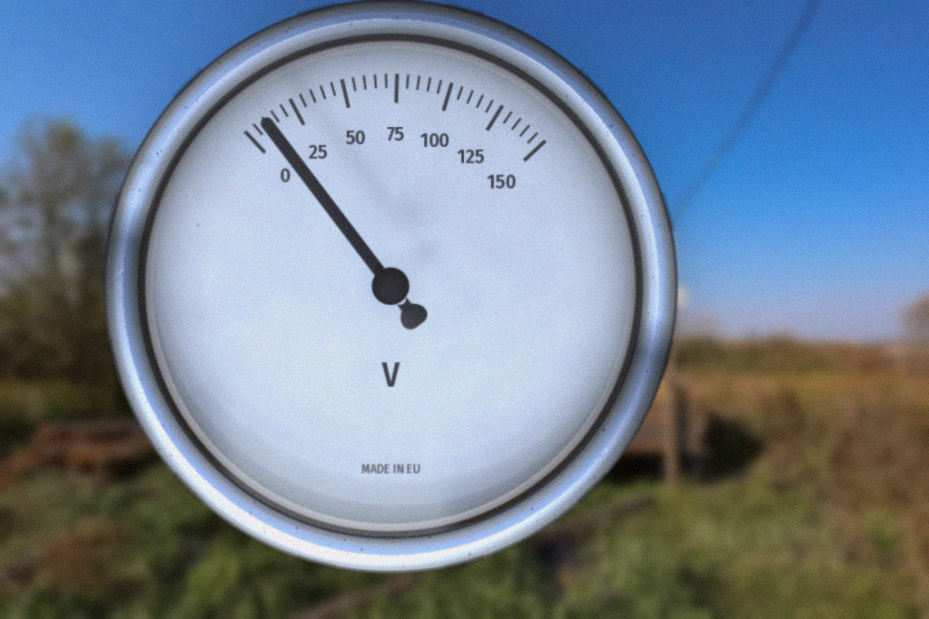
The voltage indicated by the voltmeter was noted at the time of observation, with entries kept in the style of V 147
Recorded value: V 10
